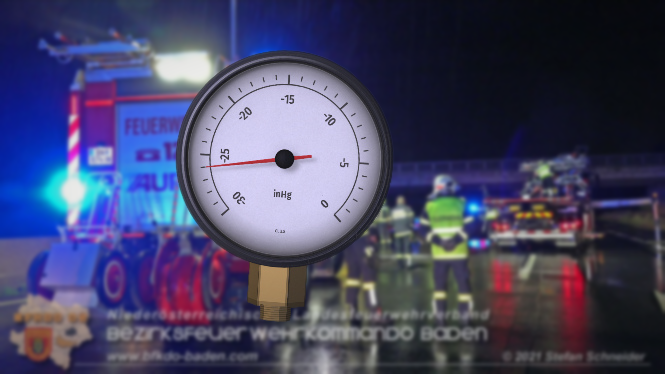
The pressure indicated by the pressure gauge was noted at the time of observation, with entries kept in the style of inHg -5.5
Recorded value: inHg -26
